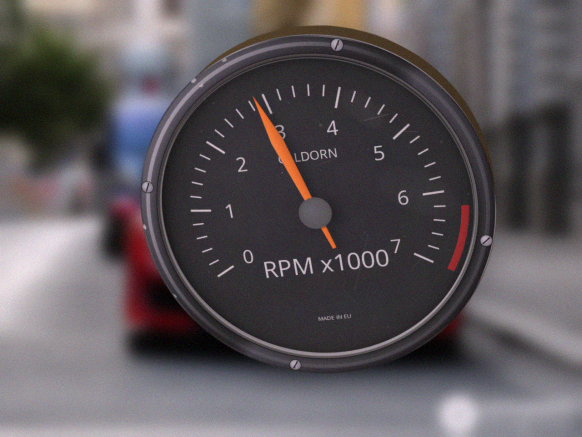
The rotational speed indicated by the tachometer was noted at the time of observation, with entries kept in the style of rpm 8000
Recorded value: rpm 2900
